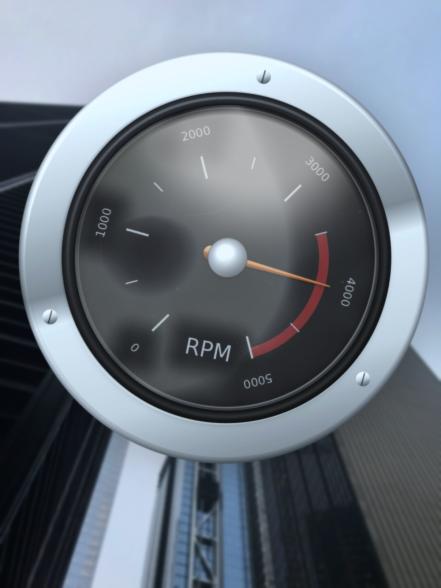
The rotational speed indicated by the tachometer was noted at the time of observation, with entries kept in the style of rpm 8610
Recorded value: rpm 4000
